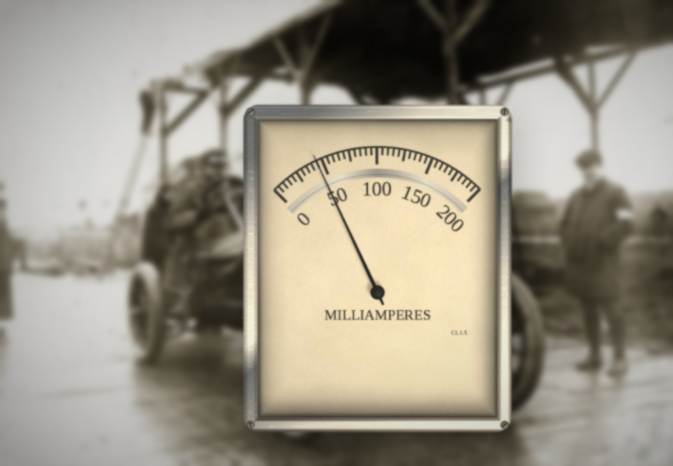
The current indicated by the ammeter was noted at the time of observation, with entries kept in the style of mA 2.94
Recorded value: mA 45
